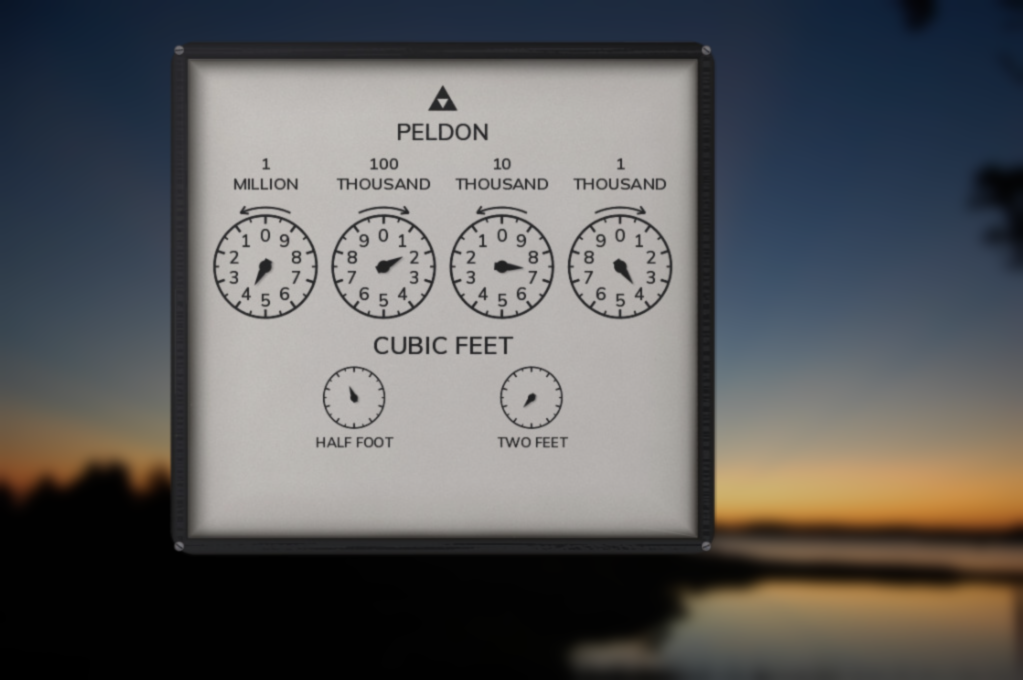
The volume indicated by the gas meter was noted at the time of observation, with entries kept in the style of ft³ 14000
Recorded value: ft³ 417400
